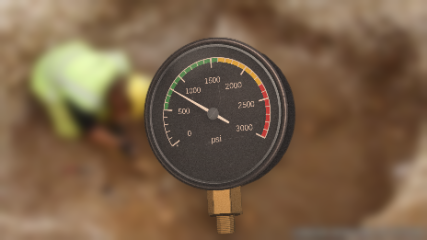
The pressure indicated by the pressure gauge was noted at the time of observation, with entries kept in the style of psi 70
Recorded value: psi 800
